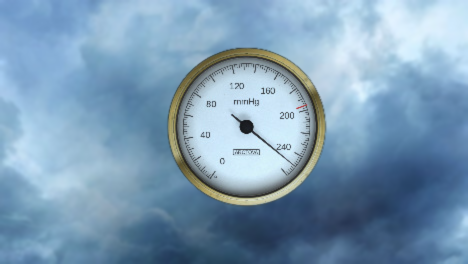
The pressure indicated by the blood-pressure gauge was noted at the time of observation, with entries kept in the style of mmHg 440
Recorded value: mmHg 250
